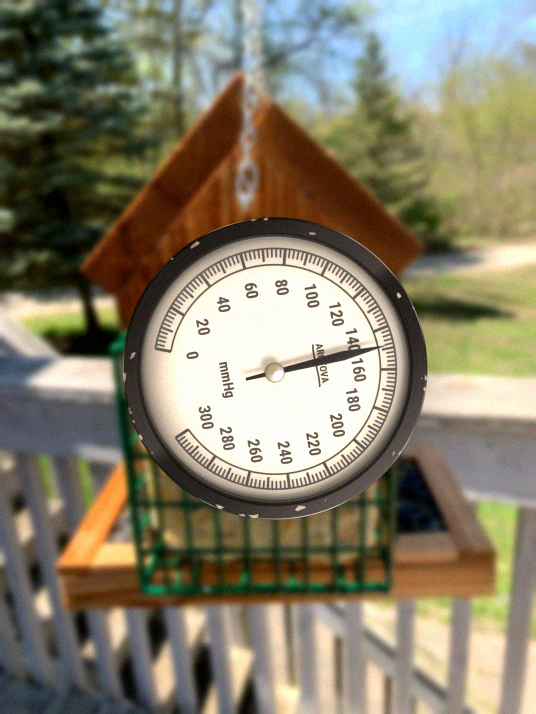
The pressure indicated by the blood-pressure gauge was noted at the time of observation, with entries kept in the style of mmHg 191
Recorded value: mmHg 148
